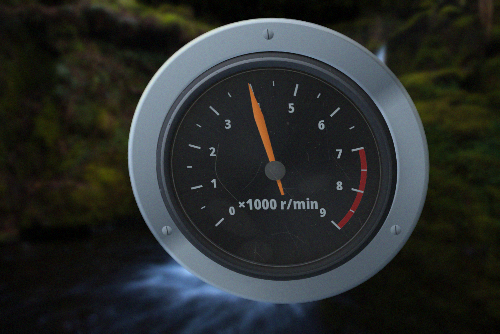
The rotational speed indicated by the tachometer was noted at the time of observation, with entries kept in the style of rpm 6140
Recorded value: rpm 4000
